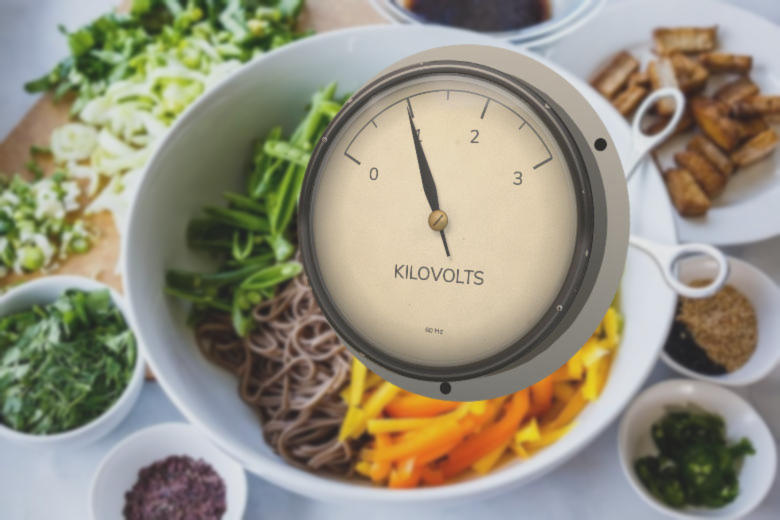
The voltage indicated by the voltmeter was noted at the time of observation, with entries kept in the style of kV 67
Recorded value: kV 1
